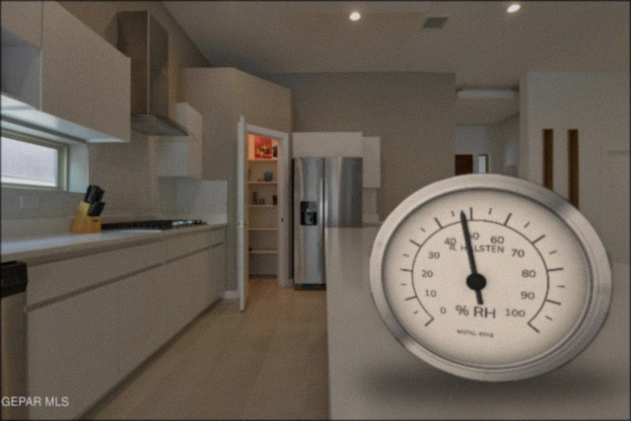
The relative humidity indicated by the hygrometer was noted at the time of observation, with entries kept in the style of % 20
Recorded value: % 47.5
